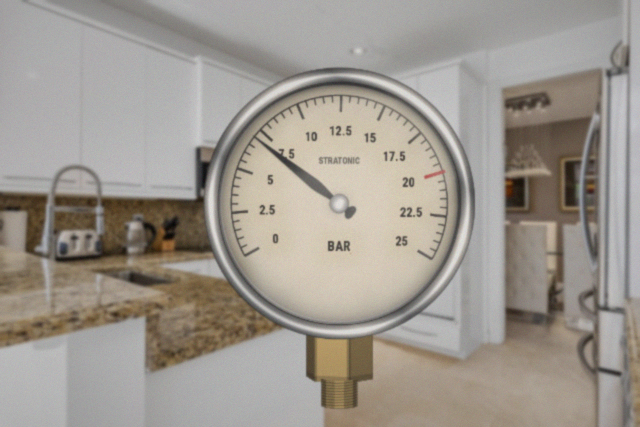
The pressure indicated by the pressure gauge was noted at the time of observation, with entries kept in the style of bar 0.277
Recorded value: bar 7
